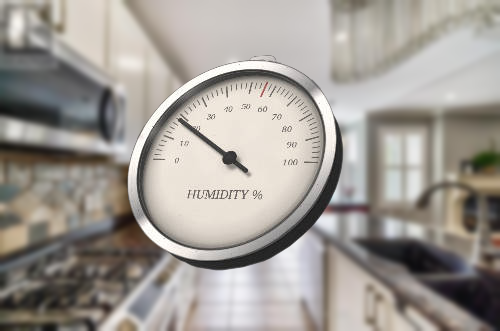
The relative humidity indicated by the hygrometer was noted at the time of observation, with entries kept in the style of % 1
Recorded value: % 18
